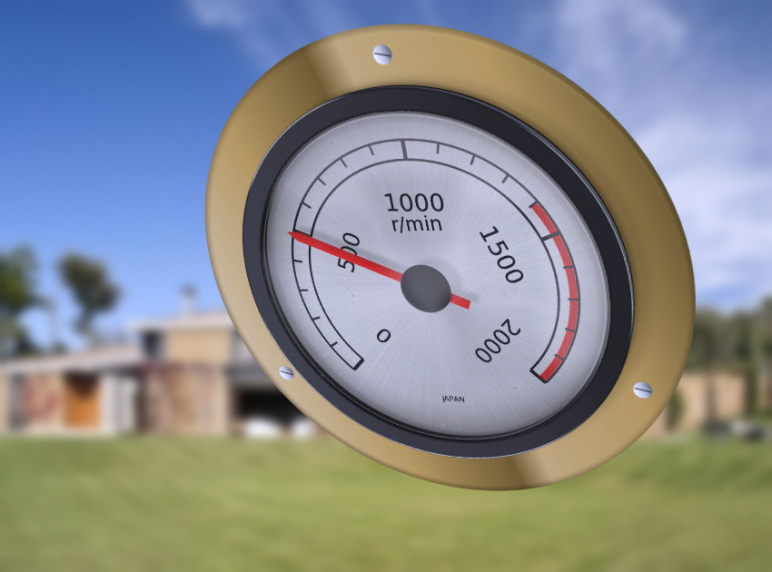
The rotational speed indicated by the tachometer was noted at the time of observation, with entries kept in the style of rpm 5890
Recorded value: rpm 500
